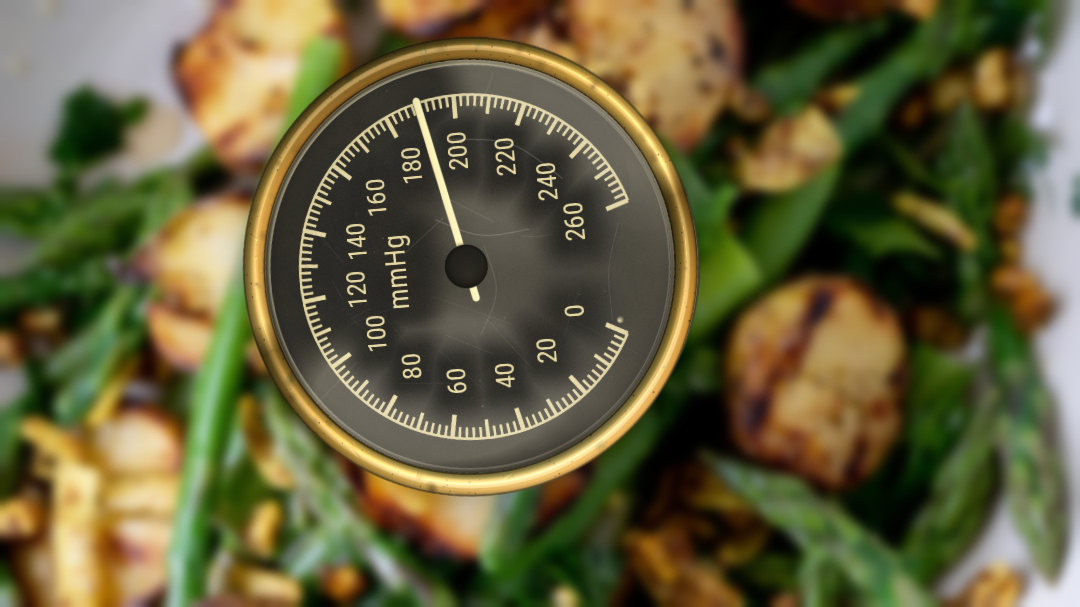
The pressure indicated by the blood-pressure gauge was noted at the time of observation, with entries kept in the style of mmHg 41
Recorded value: mmHg 190
